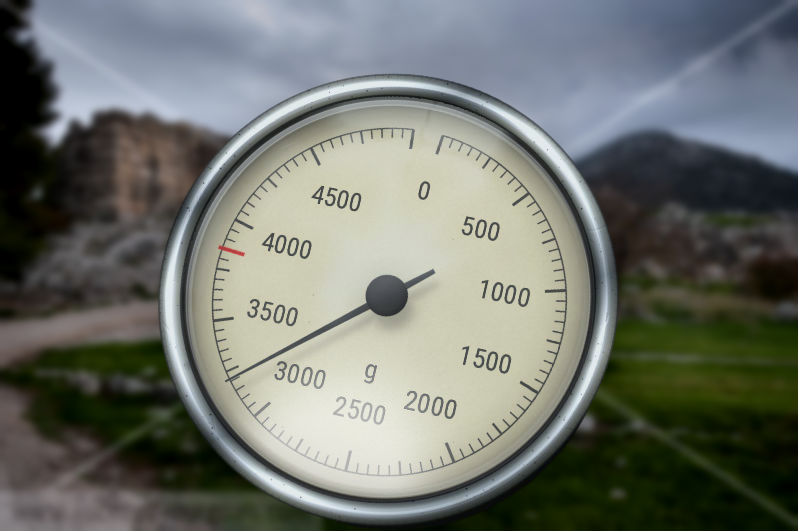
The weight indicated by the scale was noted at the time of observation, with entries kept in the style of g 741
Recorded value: g 3200
